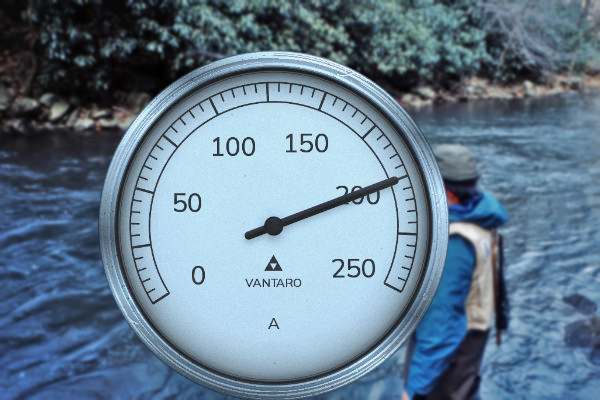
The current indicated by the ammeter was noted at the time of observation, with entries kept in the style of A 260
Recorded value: A 200
